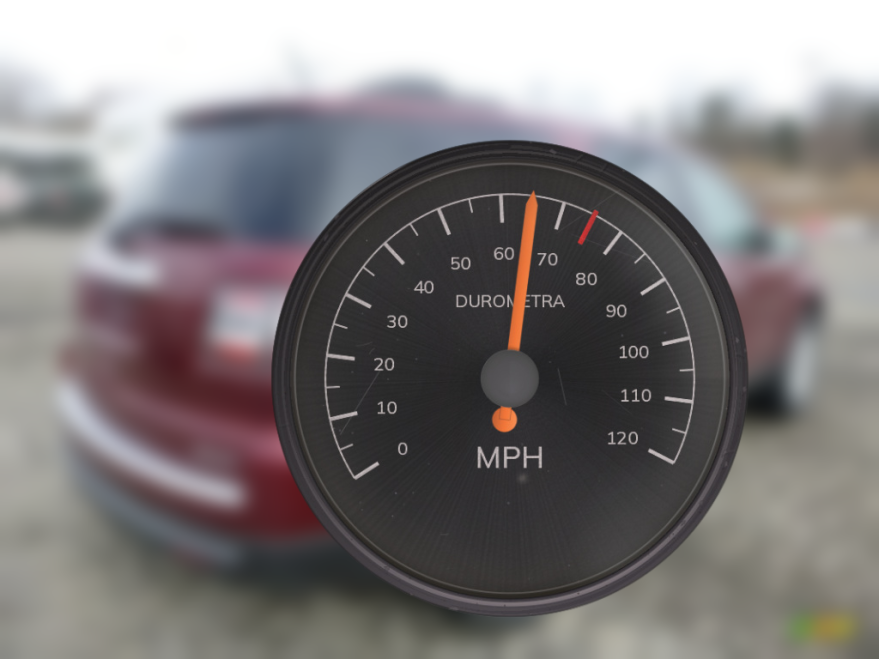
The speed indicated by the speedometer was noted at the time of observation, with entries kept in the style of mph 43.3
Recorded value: mph 65
